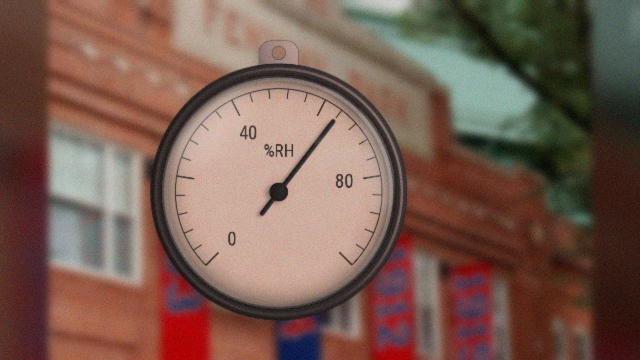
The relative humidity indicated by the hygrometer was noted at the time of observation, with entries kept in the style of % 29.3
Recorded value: % 64
